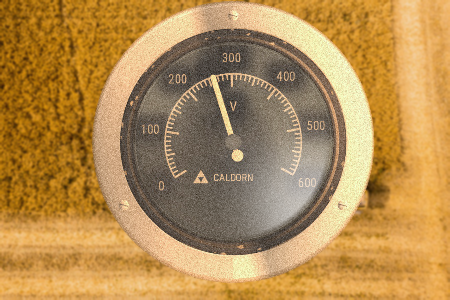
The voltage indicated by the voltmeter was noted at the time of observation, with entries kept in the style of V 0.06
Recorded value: V 260
